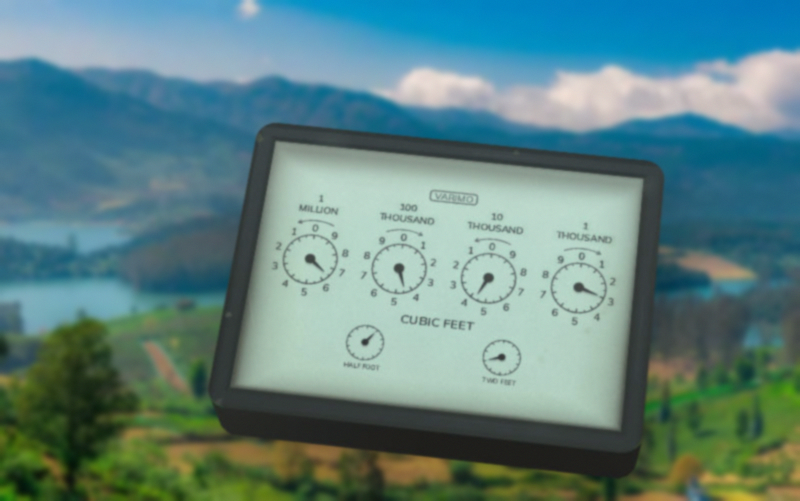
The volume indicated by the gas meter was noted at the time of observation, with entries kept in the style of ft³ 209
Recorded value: ft³ 644300
